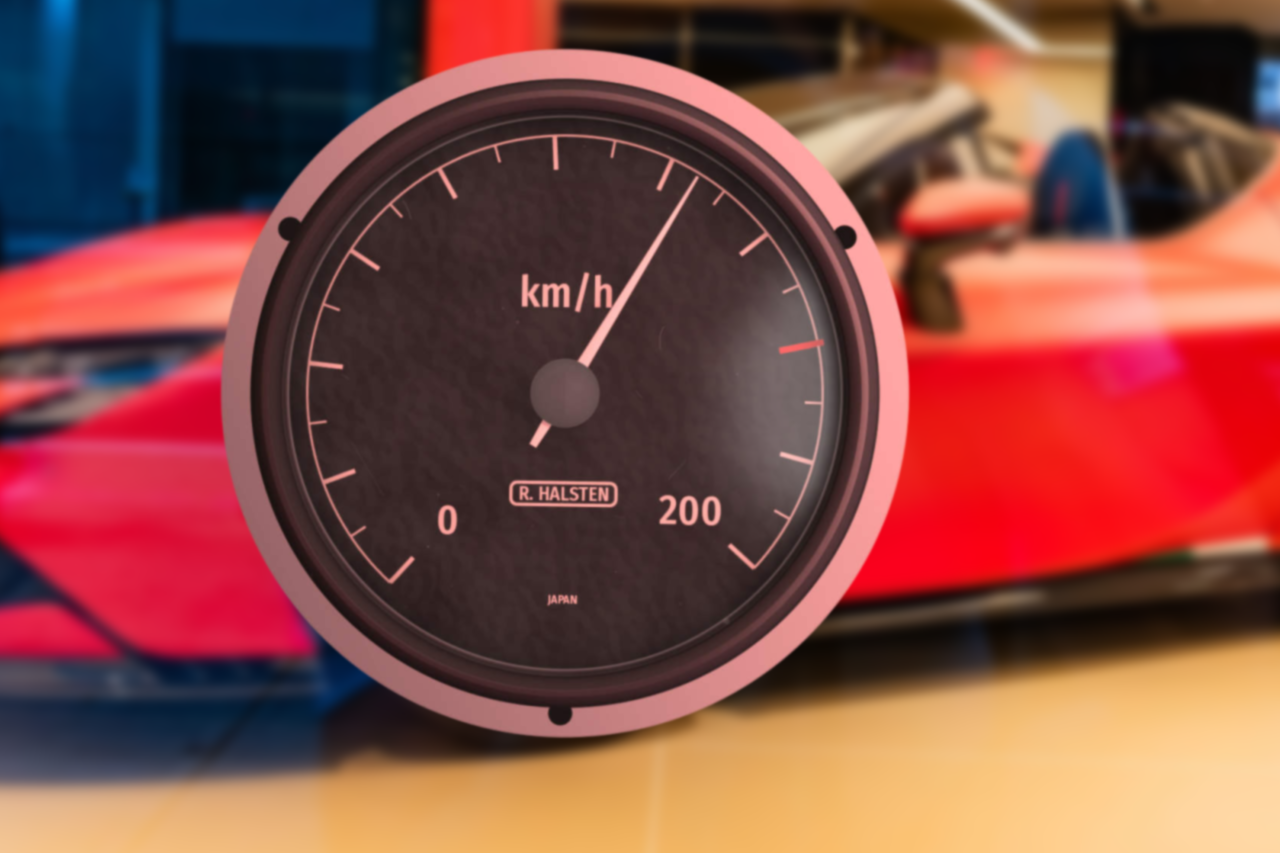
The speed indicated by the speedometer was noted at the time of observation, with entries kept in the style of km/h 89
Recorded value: km/h 125
